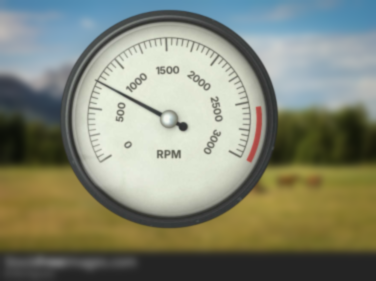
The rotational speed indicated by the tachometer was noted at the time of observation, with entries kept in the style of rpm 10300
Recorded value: rpm 750
